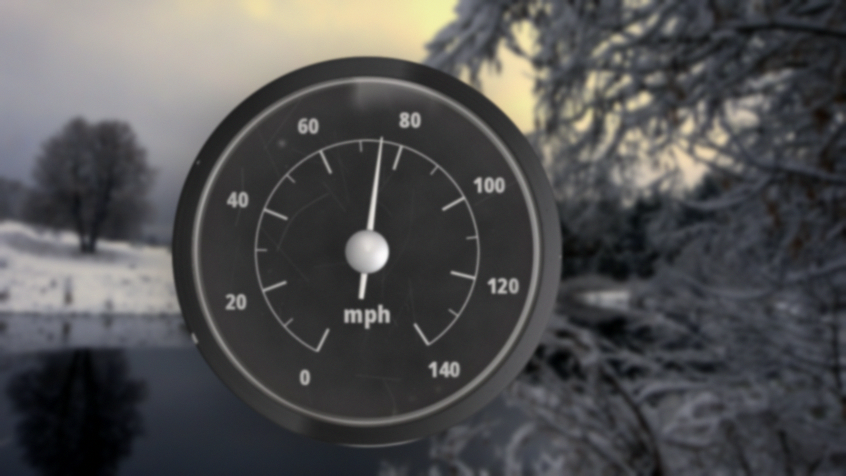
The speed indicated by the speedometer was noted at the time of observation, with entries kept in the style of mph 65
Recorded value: mph 75
